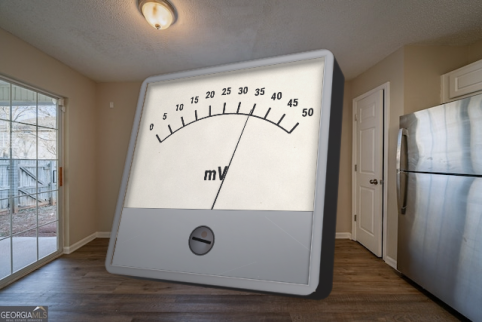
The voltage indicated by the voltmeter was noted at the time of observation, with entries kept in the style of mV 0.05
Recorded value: mV 35
